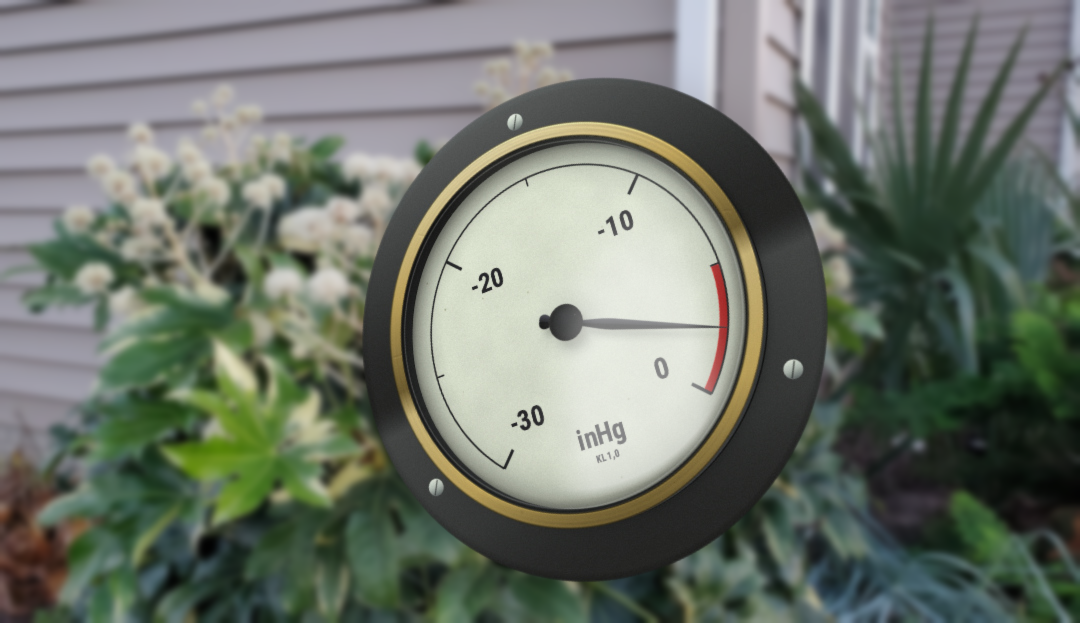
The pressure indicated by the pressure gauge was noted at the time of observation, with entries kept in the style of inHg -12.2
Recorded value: inHg -2.5
